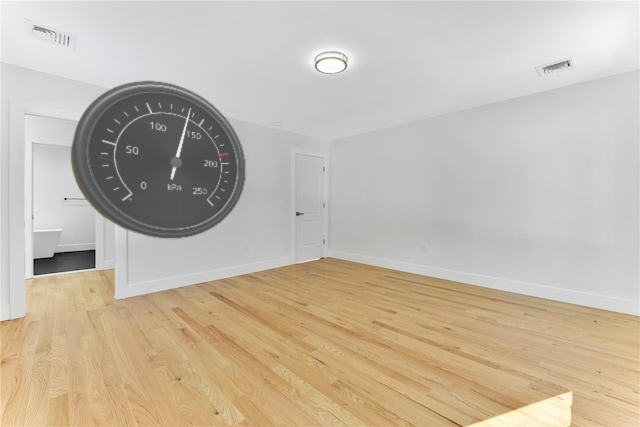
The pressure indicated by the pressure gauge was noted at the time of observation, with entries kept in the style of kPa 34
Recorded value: kPa 135
